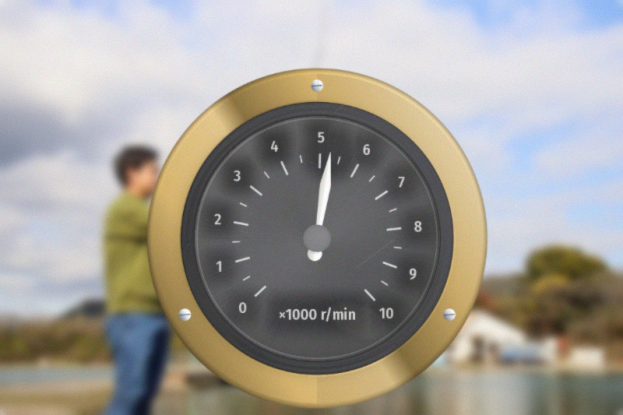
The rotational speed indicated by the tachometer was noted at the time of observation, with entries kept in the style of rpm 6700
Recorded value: rpm 5250
